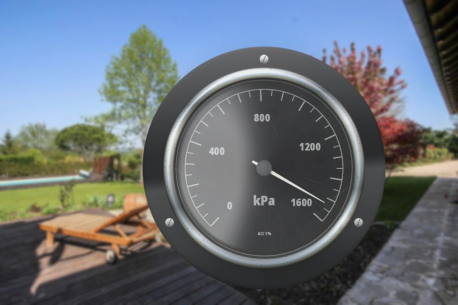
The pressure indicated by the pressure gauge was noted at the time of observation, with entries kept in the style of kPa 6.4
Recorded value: kPa 1525
